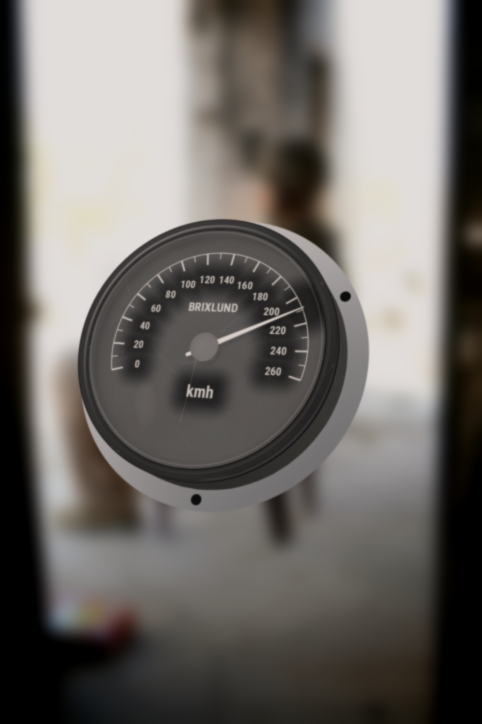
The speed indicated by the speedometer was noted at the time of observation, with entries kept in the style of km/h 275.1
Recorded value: km/h 210
